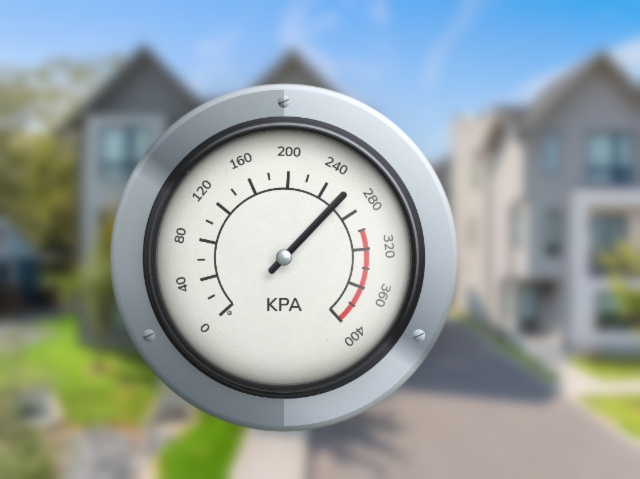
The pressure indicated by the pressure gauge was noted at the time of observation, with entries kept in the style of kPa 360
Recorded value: kPa 260
